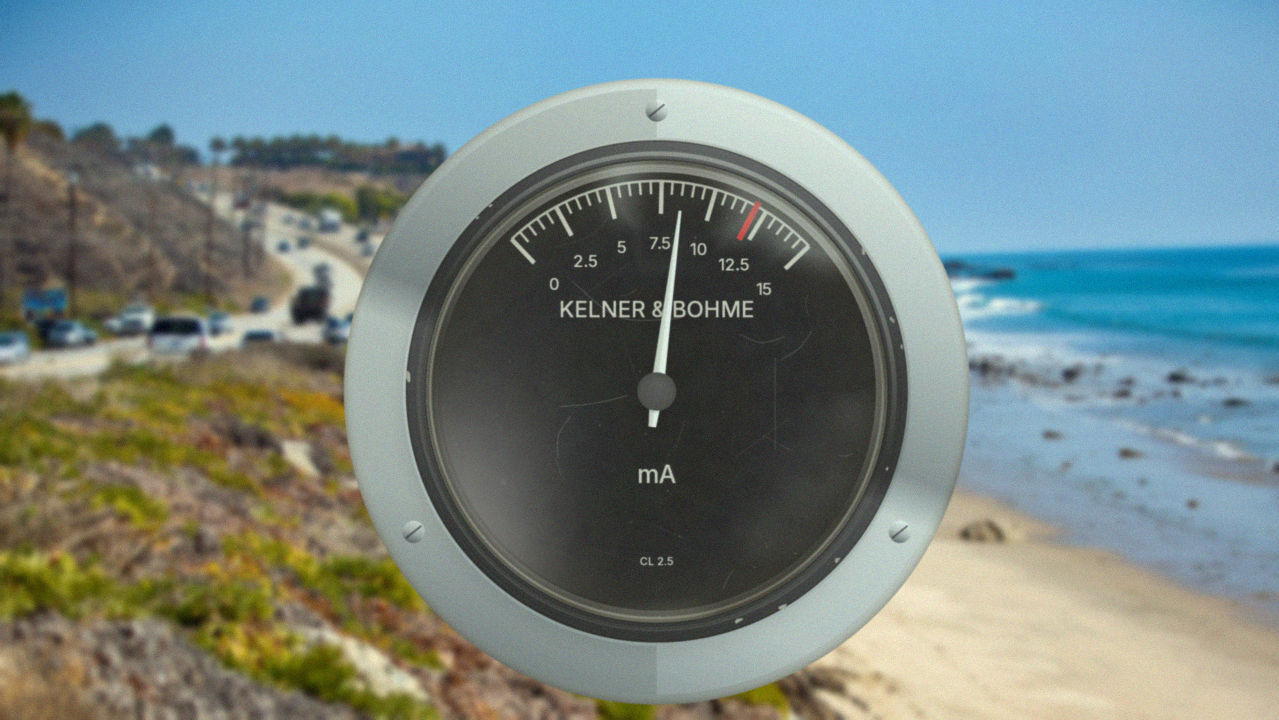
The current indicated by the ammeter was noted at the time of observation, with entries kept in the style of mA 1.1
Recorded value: mA 8.5
